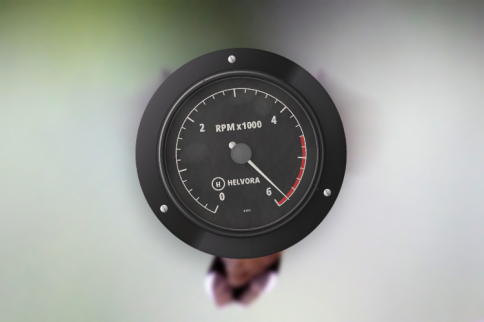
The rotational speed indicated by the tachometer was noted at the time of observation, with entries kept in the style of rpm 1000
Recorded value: rpm 5800
